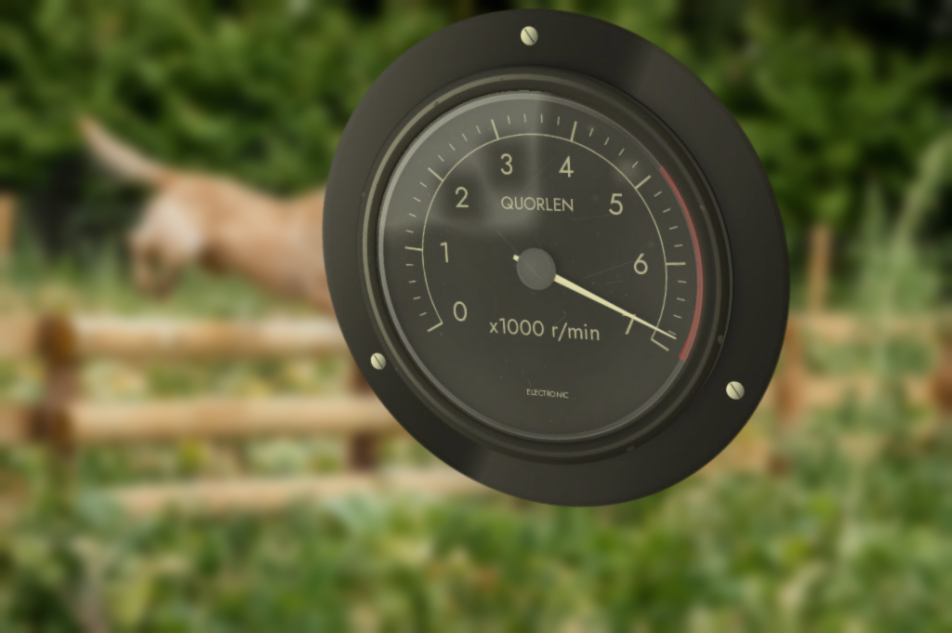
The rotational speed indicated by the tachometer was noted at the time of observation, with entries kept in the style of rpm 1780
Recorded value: rpm 6800
